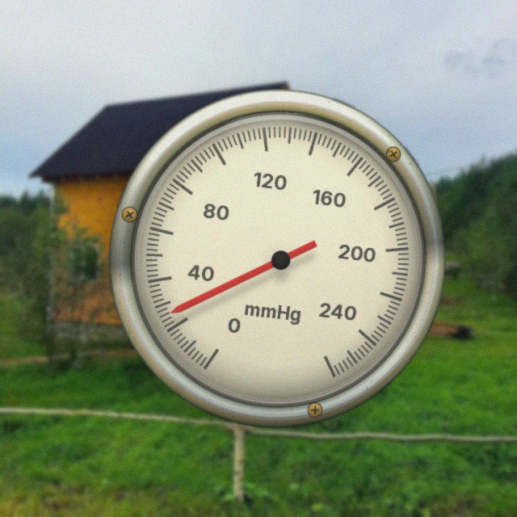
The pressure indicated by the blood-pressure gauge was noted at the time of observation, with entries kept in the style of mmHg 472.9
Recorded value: mmHg 26
